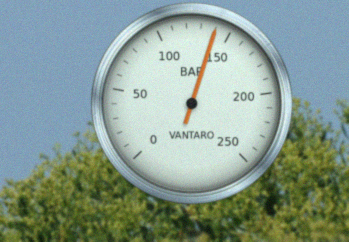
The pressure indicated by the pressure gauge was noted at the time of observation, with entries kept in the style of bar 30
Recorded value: bar 140
